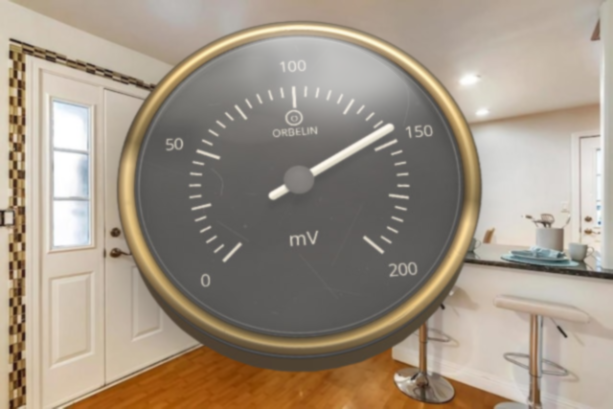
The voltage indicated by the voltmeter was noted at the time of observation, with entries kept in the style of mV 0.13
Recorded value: mV 145
